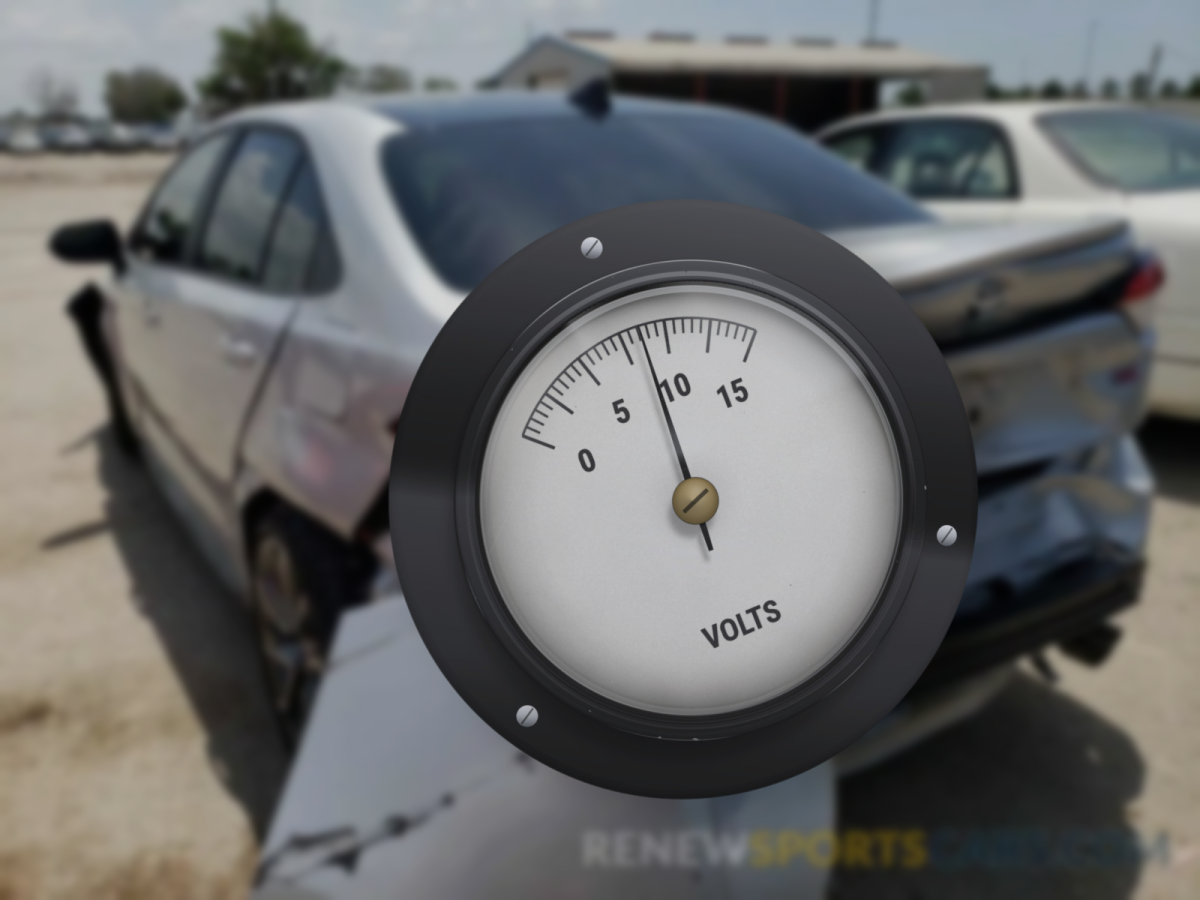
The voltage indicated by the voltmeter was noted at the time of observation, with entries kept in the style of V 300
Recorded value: V 8.5
